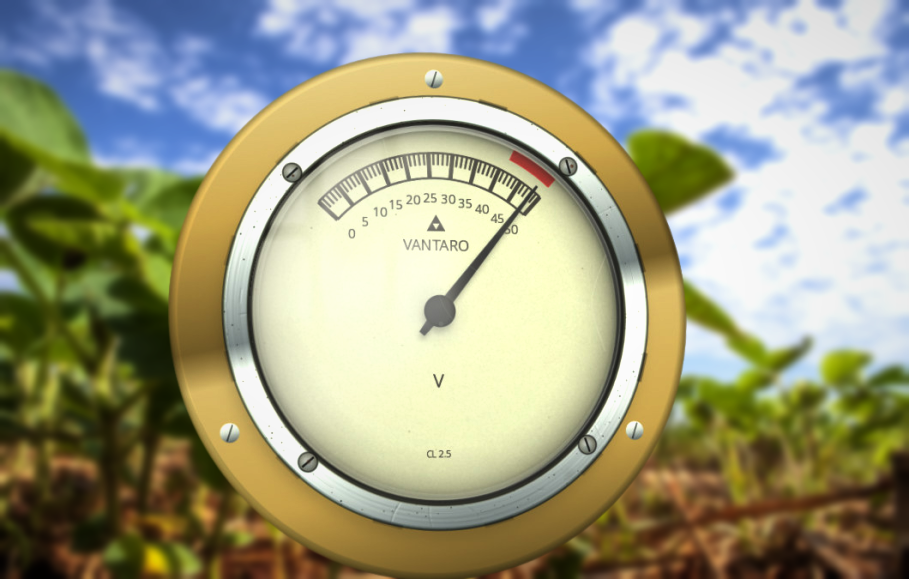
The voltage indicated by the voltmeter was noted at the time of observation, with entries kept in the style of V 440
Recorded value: V 48
